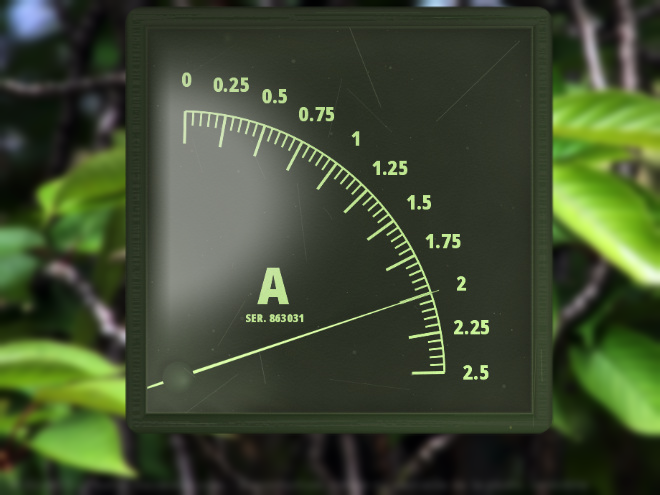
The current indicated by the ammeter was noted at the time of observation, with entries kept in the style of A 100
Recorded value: A 2
